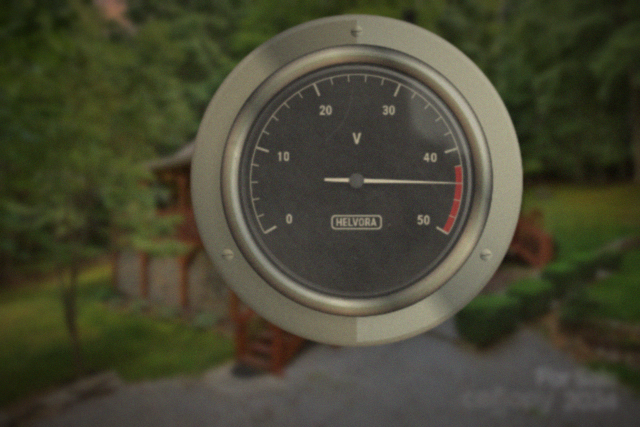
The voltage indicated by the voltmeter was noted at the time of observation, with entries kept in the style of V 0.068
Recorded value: V 44
